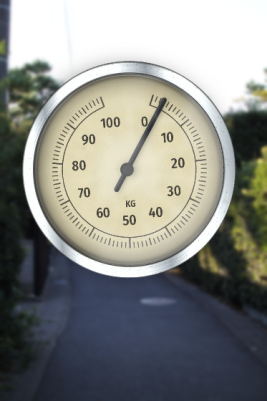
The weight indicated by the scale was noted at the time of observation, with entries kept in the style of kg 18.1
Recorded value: kg 3
